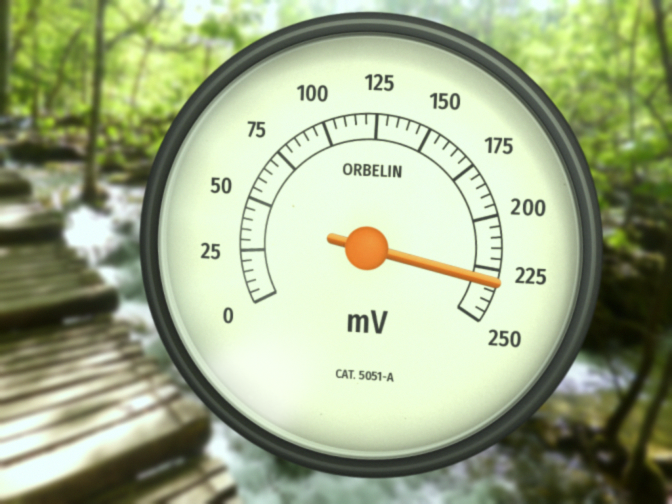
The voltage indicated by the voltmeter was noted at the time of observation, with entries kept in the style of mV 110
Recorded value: mV 230
